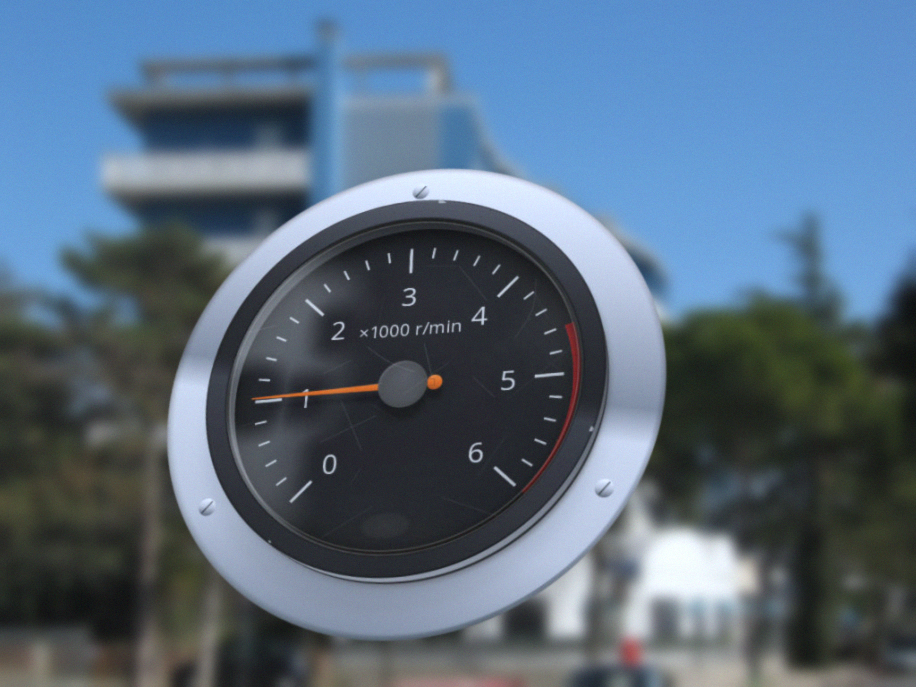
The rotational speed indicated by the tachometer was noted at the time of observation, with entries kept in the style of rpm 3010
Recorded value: rpm 1000
